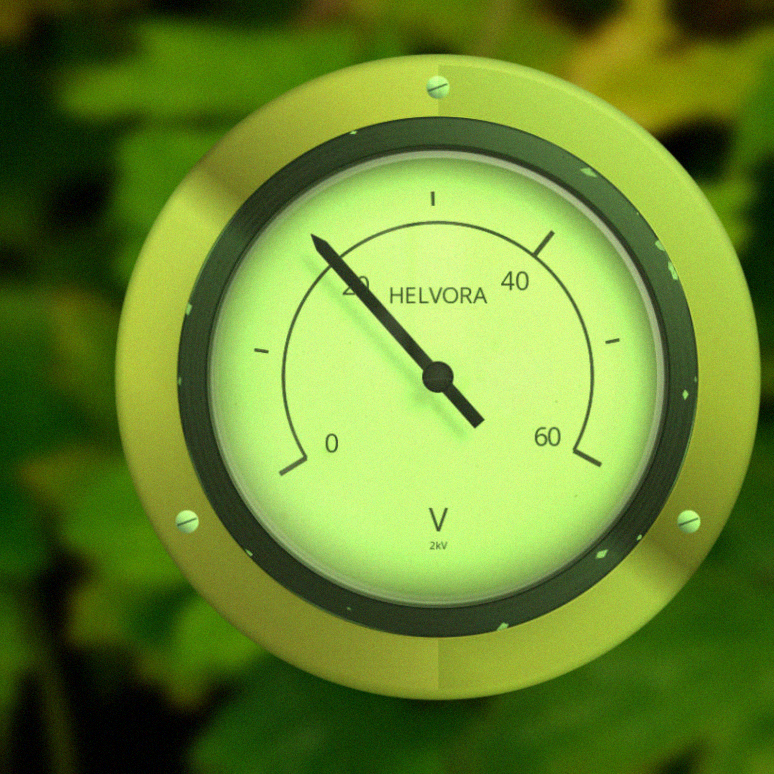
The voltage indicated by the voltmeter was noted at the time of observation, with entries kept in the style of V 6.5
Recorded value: V 20
